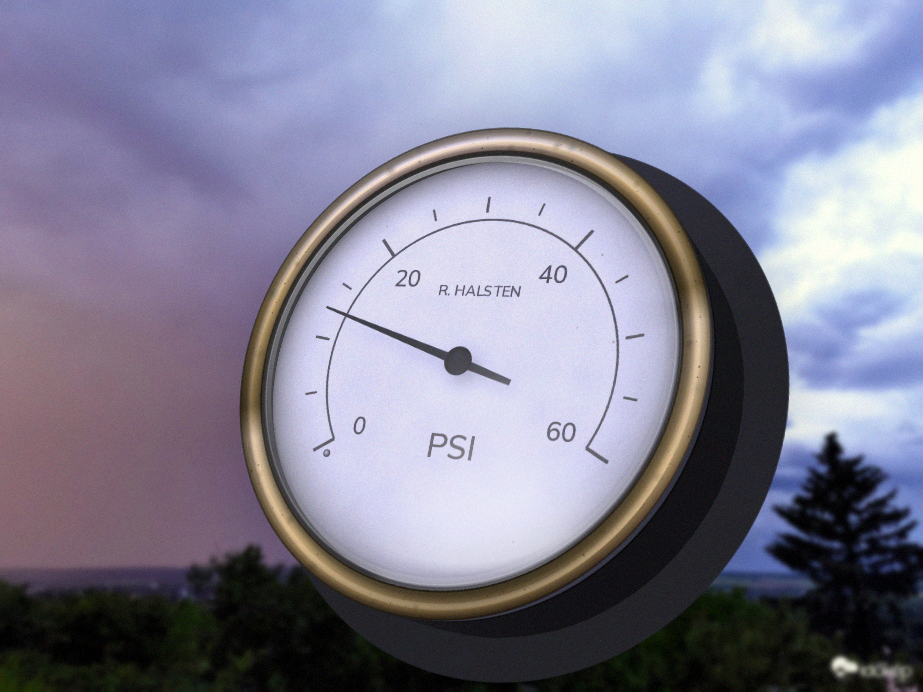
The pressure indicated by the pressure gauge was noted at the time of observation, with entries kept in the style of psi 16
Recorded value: psi 12.5
